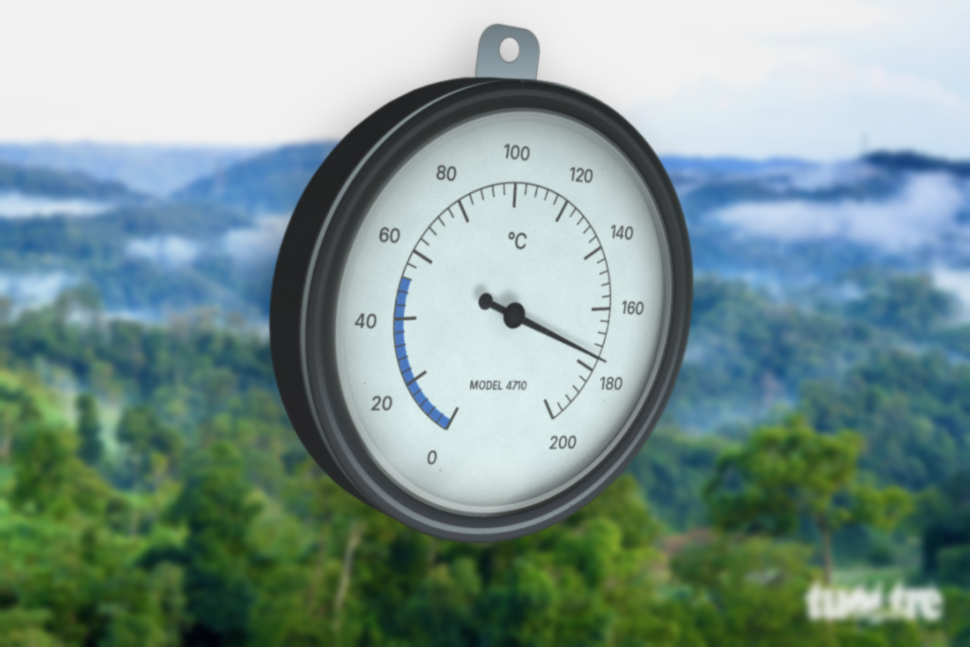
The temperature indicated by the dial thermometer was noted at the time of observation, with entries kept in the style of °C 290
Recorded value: °C 176
